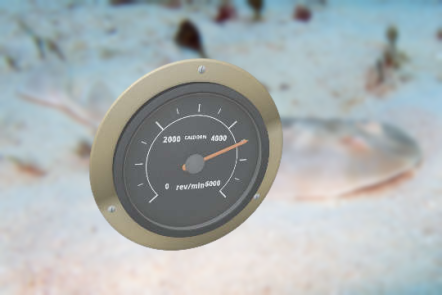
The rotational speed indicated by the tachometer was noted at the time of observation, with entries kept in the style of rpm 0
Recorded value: rpm 4500
